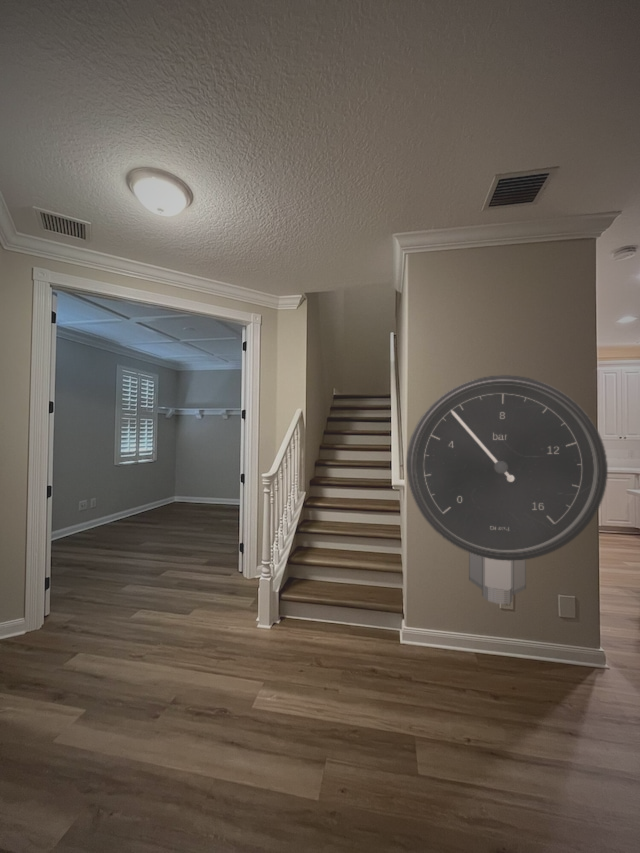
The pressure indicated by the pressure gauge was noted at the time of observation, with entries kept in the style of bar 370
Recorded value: bar 5.5
